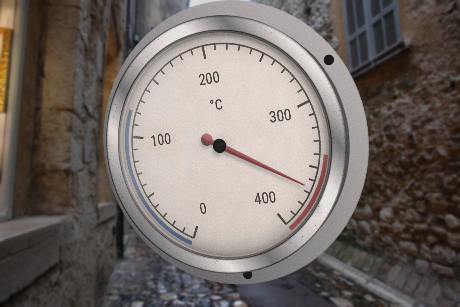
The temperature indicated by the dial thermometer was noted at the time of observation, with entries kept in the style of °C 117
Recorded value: °C 365
